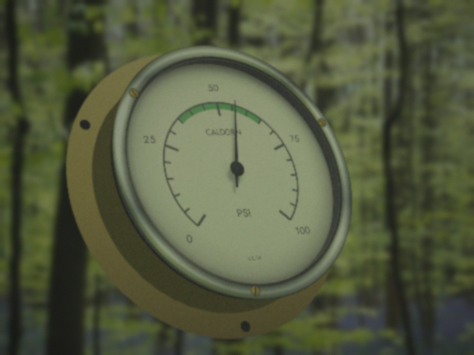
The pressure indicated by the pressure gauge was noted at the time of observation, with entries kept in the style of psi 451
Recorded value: psi 55
